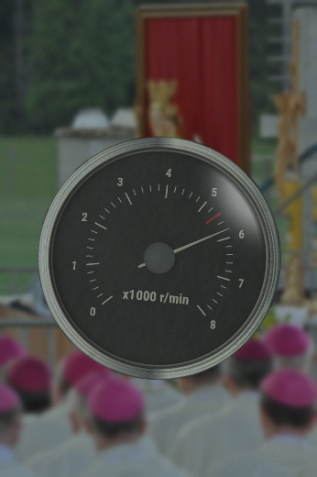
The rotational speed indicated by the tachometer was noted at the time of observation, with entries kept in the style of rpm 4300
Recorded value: rpm 5800
